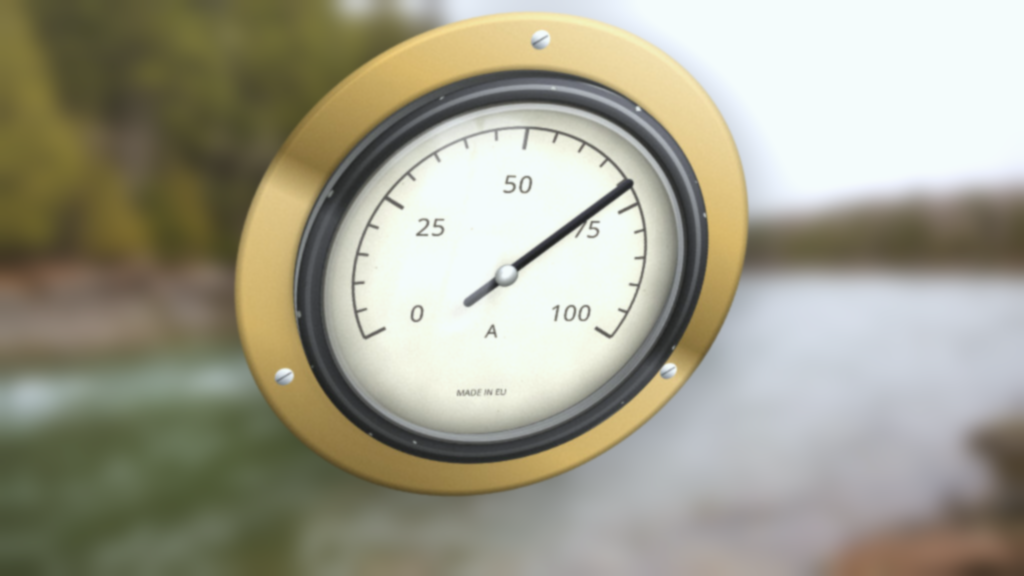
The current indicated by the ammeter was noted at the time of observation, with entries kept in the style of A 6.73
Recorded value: A 70
